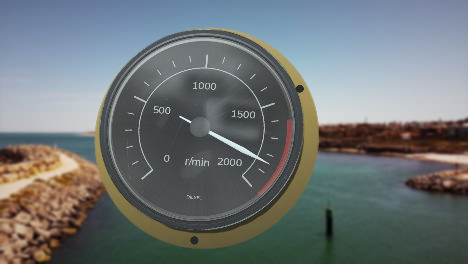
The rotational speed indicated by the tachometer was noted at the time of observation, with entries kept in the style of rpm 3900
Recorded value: rpm 1850
